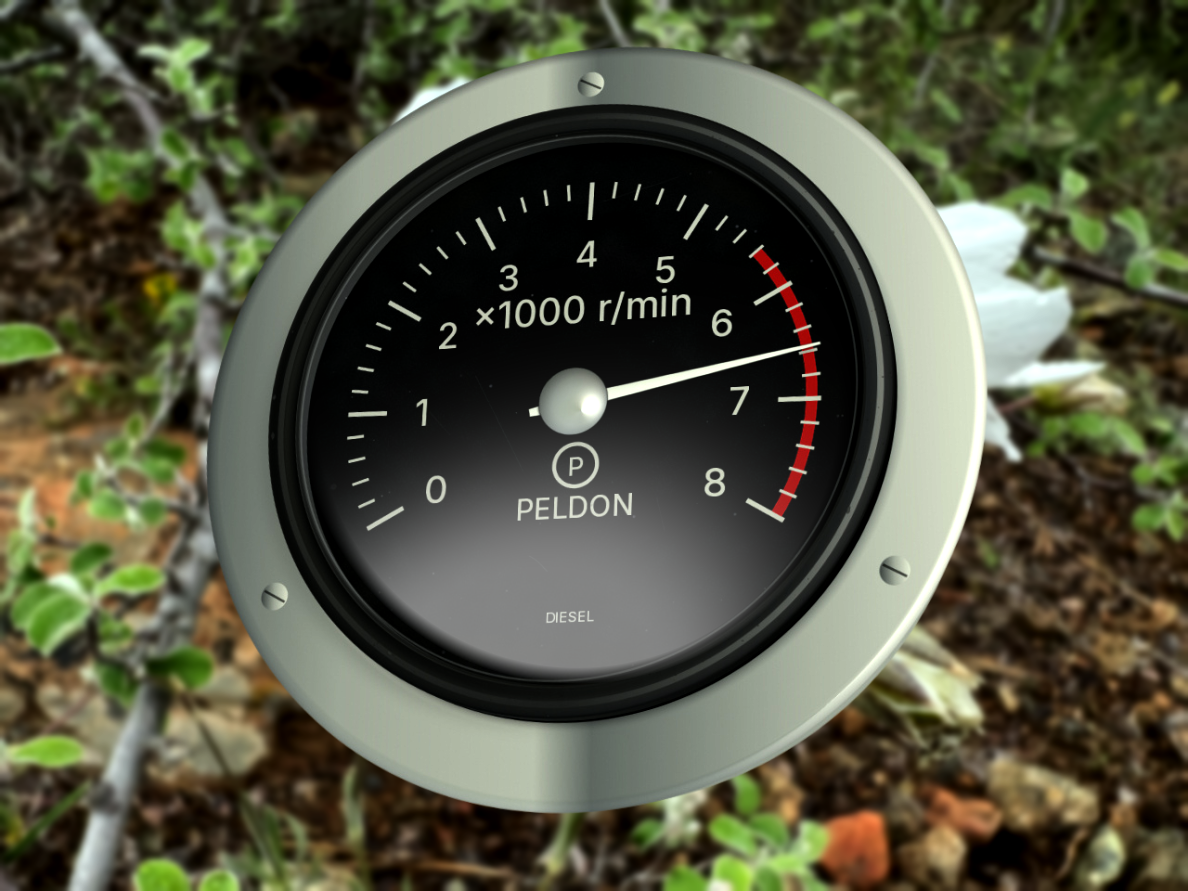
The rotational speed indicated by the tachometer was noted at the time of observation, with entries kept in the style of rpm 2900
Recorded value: rpm 6600
